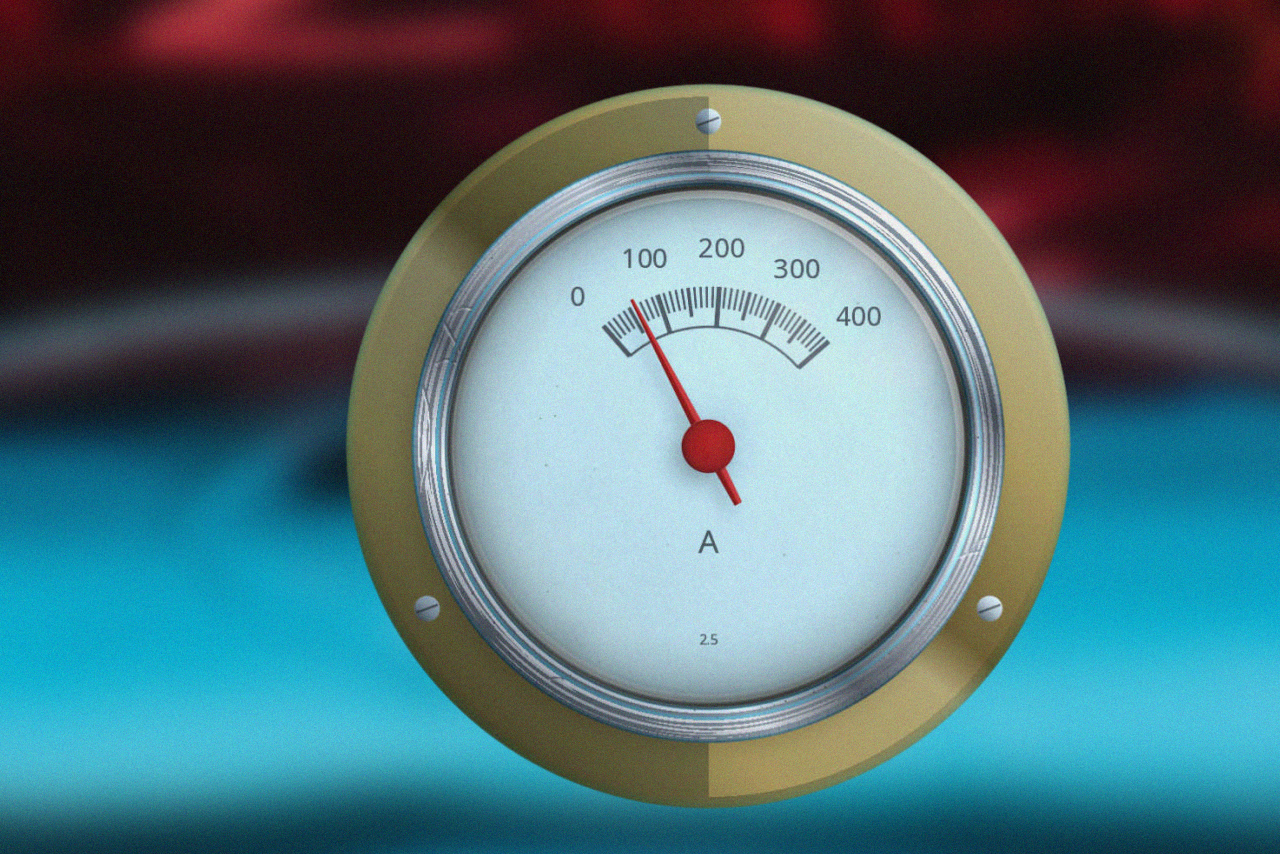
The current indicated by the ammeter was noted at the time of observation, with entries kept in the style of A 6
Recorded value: A 60
